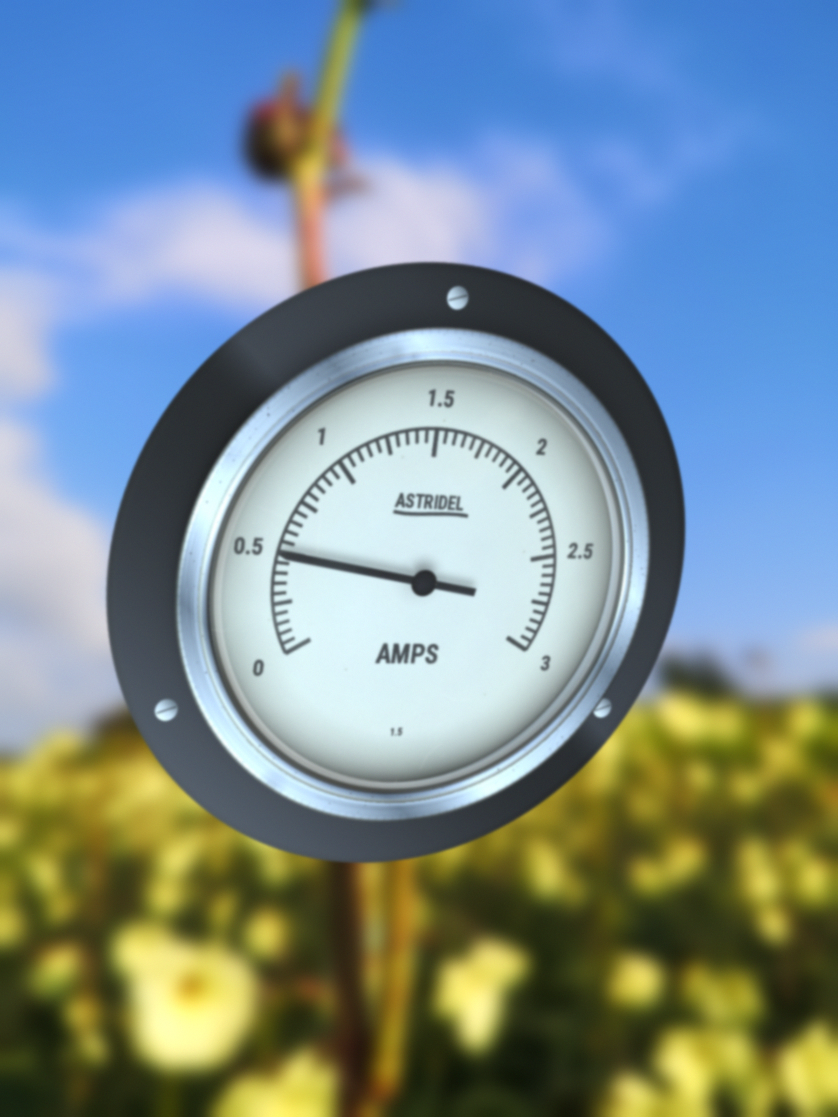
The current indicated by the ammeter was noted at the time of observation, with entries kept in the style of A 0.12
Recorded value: A 0.5
